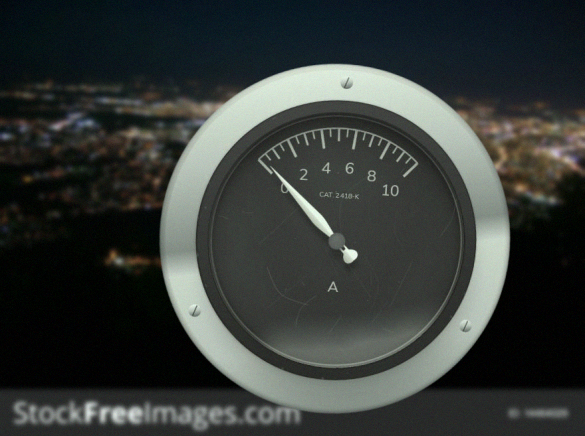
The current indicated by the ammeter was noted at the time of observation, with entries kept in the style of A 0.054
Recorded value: A 0.25
